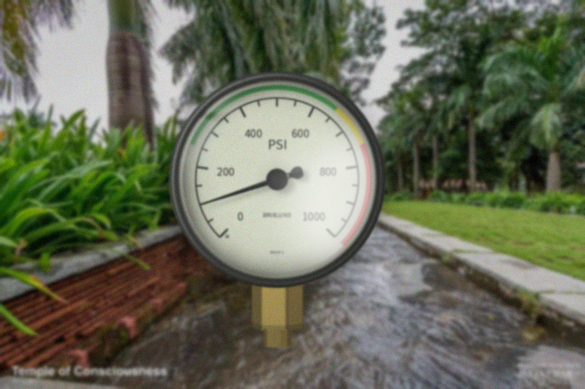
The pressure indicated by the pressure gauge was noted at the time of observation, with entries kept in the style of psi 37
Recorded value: psi 100
